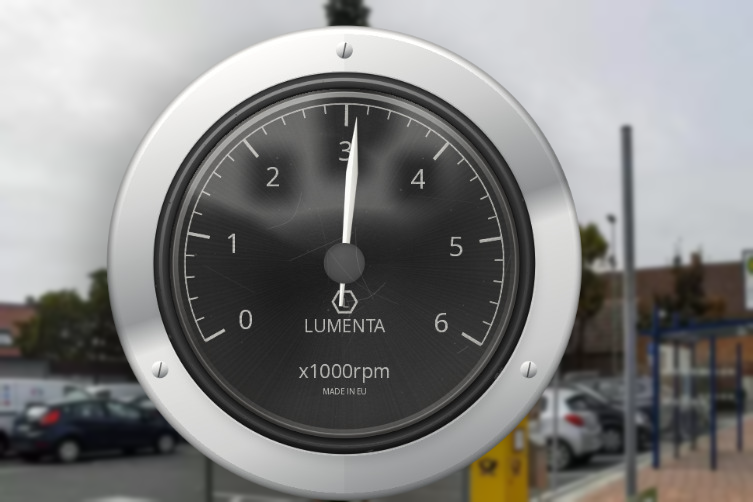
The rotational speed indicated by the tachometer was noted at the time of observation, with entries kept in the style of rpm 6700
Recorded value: rpm 3100
